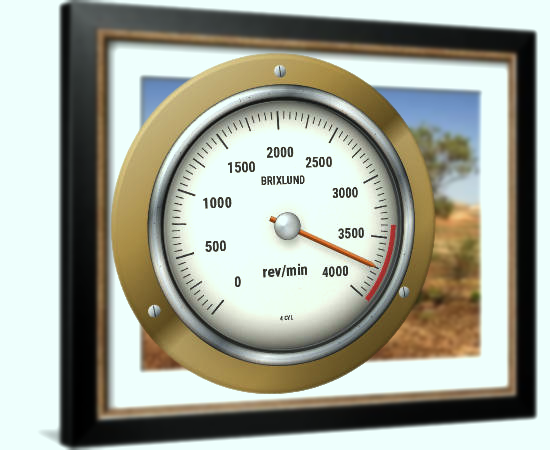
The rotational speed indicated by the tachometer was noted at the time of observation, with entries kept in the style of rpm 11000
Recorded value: rpm 3750
